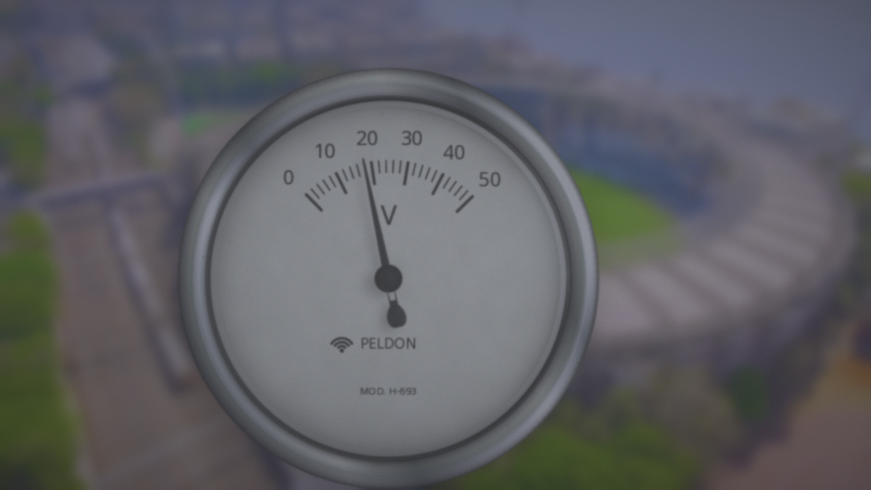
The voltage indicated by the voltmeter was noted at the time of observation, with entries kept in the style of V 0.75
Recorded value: V 18
